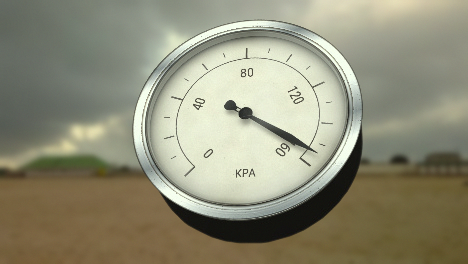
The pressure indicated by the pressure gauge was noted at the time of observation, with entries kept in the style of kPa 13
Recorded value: kPa 155
